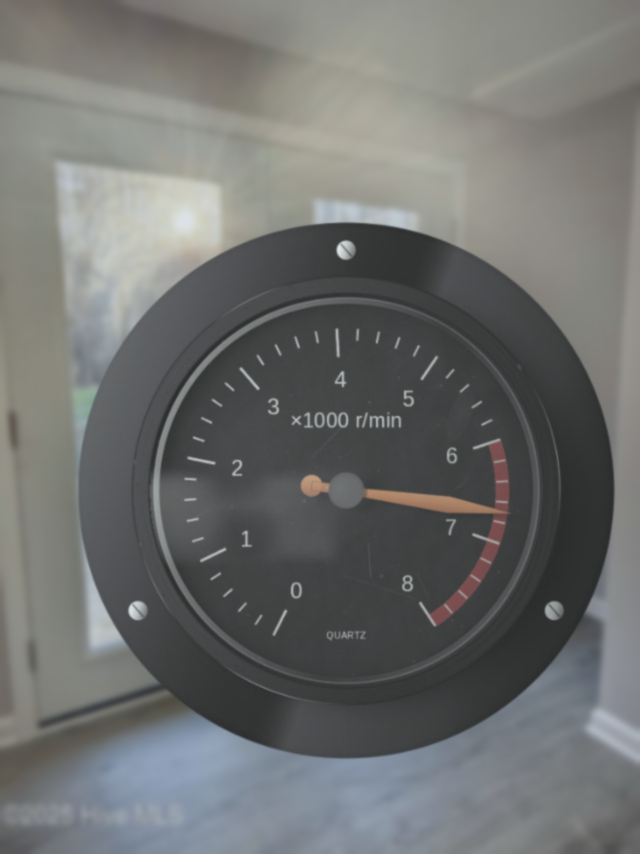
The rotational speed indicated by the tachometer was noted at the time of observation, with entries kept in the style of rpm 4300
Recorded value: rpm 6700
